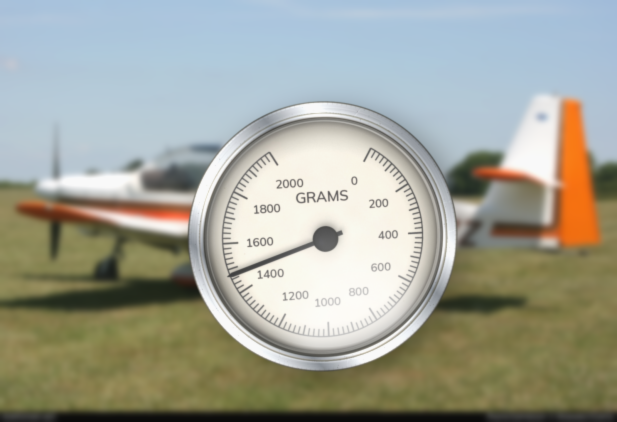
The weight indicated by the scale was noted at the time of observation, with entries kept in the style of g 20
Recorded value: g 1480
